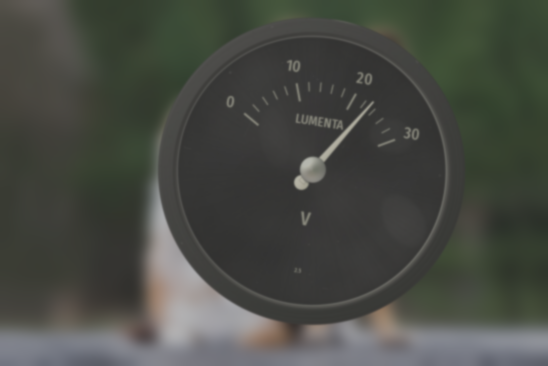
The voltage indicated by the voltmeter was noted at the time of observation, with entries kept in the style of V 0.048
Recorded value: V 23
